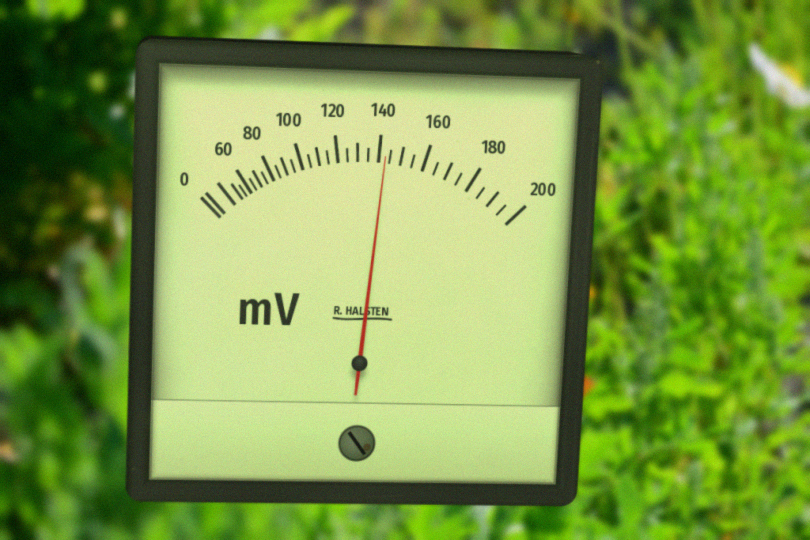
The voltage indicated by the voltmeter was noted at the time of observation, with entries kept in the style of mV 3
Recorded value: mV 142.5
